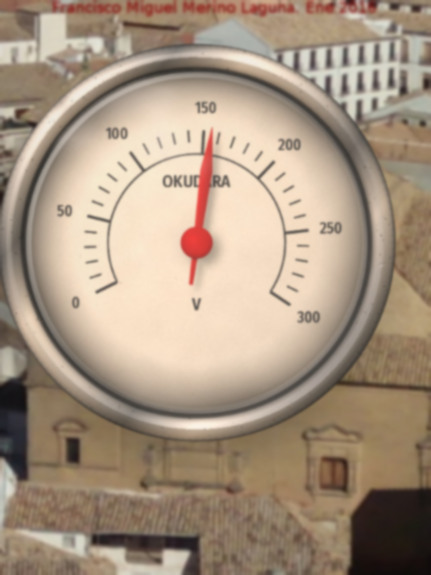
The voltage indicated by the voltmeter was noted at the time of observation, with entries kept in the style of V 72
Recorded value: V 155
